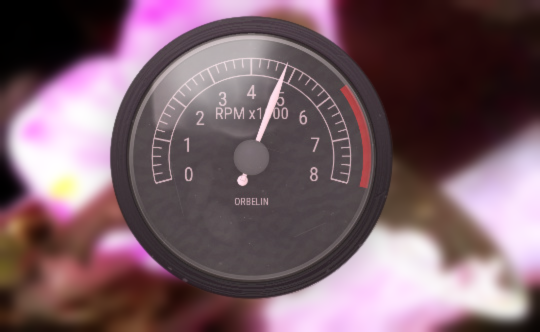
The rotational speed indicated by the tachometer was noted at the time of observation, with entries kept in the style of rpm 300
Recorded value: rpm 4800
